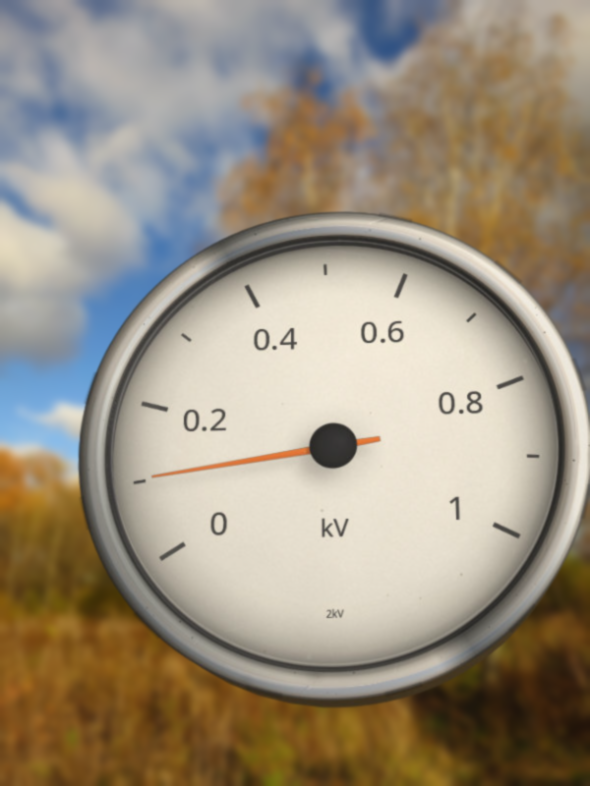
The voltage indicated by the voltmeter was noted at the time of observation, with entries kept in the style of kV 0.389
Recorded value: kV 0.1
